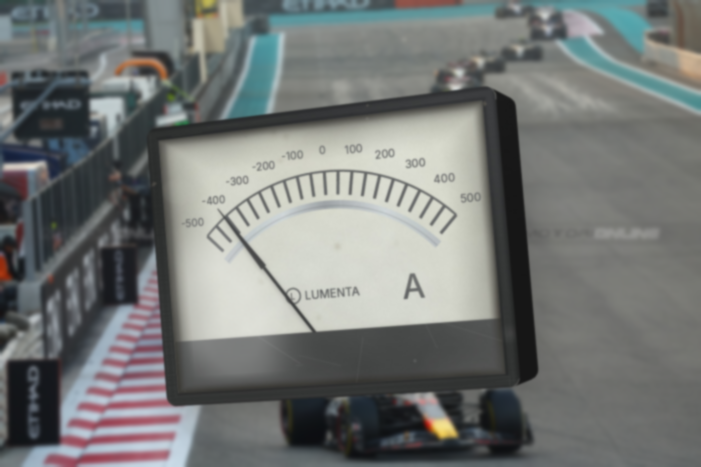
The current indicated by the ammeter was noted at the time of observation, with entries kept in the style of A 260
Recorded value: A -400
